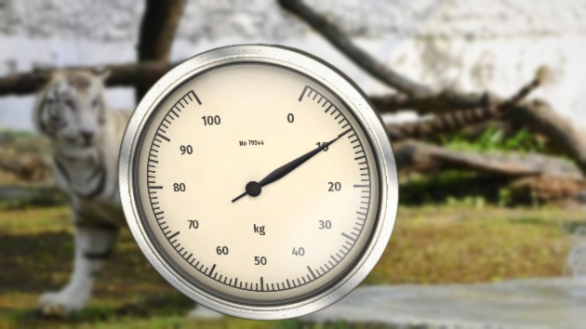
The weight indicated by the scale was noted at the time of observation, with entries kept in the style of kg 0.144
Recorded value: kg 10
